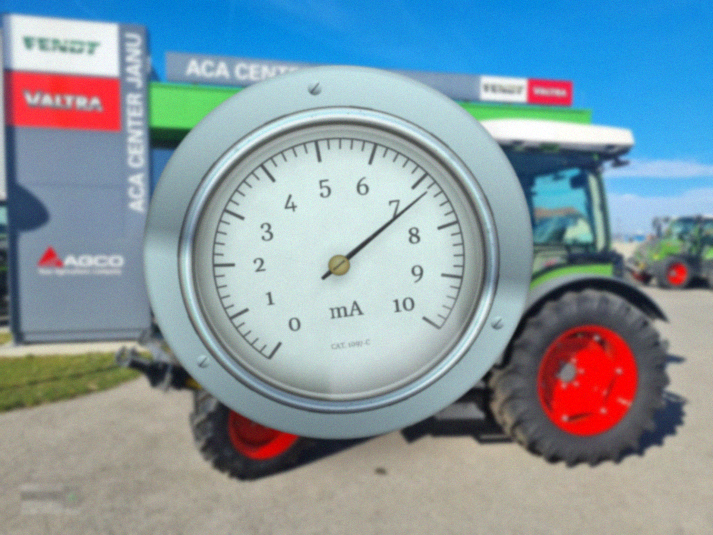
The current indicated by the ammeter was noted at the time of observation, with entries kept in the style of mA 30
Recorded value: mA 7.2
